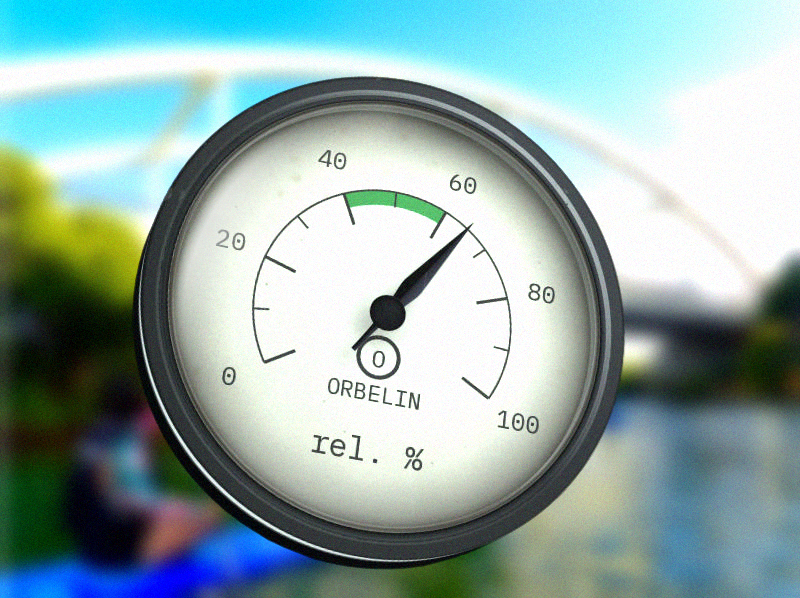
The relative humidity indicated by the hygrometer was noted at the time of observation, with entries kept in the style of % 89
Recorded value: % 65
